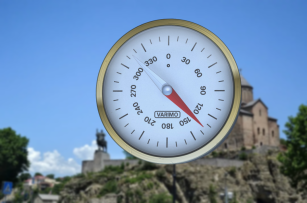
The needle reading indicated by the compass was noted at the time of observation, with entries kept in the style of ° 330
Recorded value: ° 135
